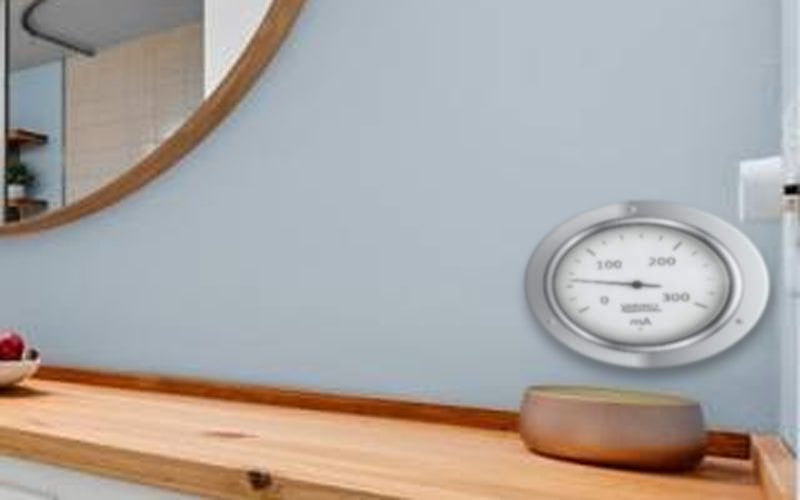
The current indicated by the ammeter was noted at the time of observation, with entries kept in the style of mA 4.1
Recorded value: mA 50
